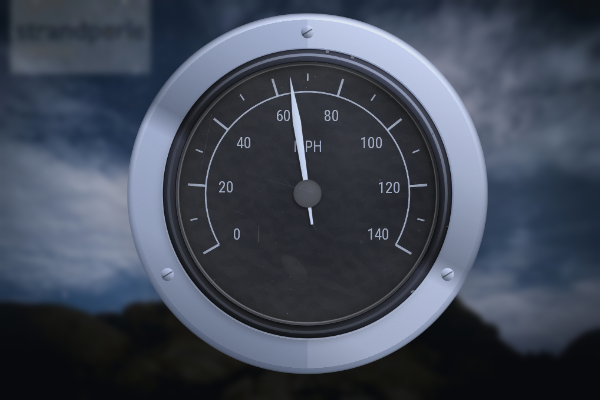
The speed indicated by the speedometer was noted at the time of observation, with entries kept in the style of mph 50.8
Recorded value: mph 65
